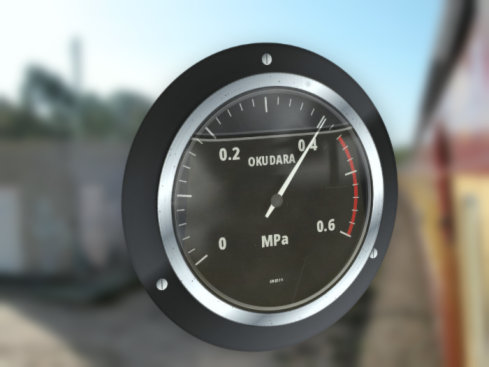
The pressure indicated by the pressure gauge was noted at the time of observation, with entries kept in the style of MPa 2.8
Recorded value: MPa 0.4
